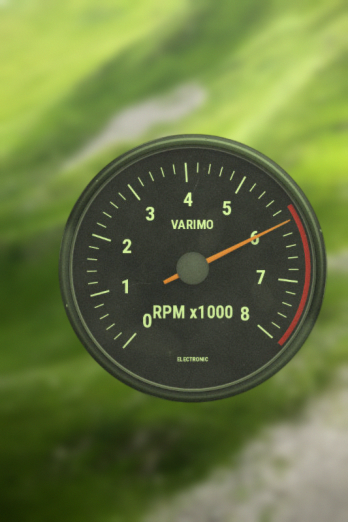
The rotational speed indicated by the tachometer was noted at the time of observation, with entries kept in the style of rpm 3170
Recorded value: rpm 6000
